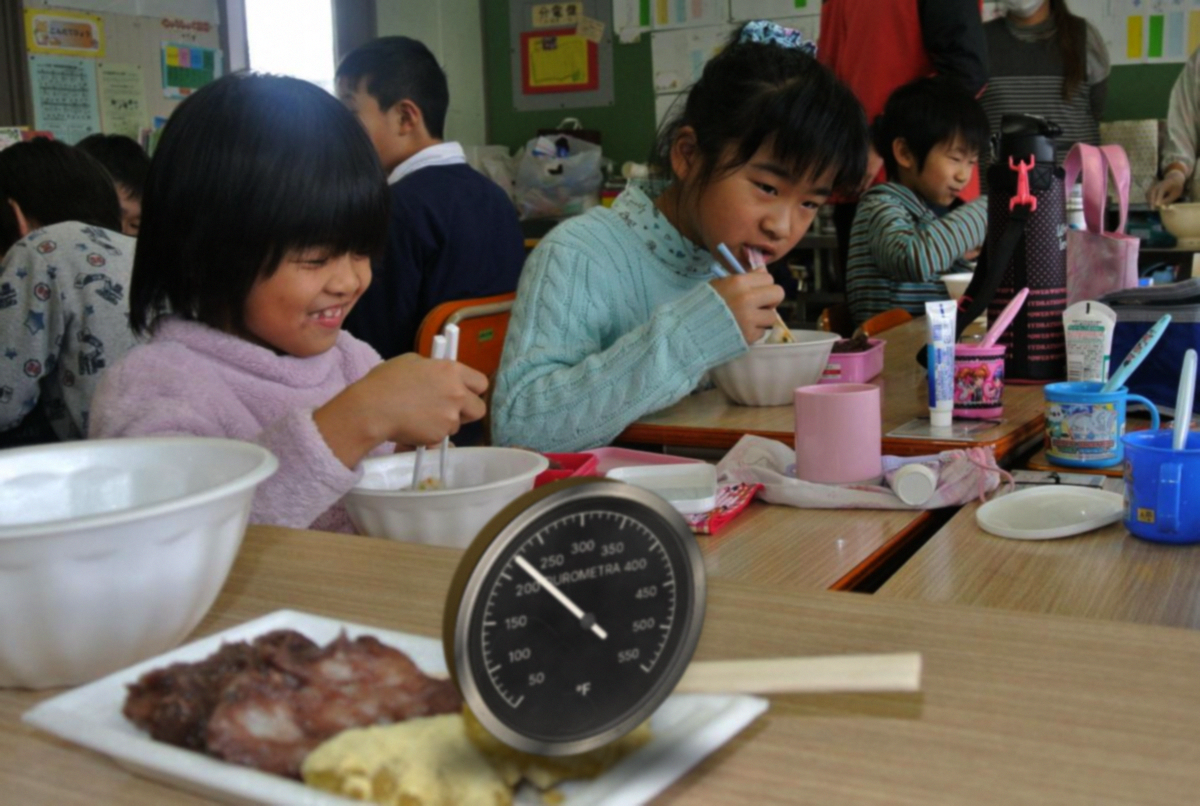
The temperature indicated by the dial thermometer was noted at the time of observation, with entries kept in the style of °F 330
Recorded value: °F 220
